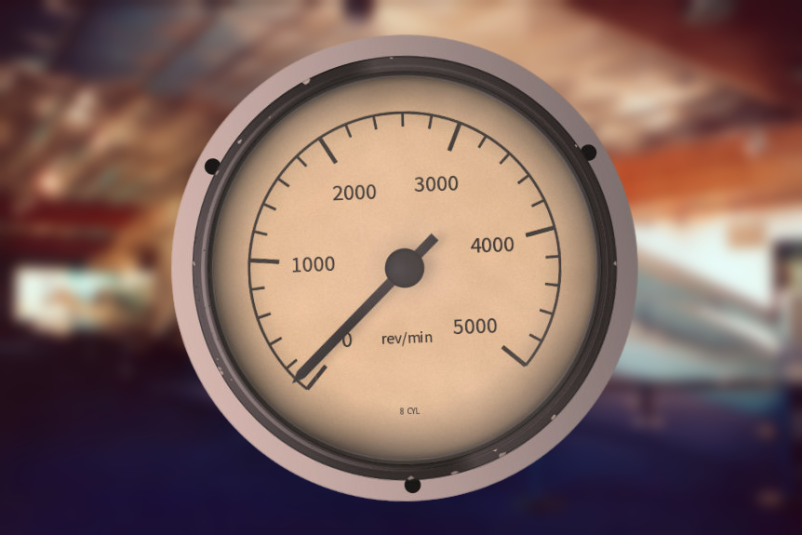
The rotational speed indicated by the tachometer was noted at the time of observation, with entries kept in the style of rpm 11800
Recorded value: rpm 100
